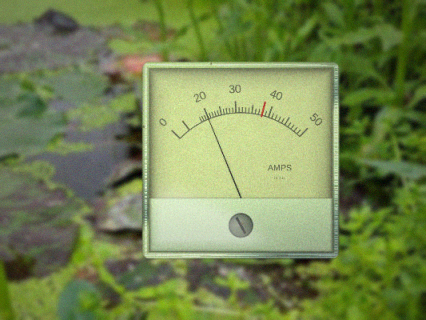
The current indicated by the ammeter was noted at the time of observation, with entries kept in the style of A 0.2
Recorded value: A 20
